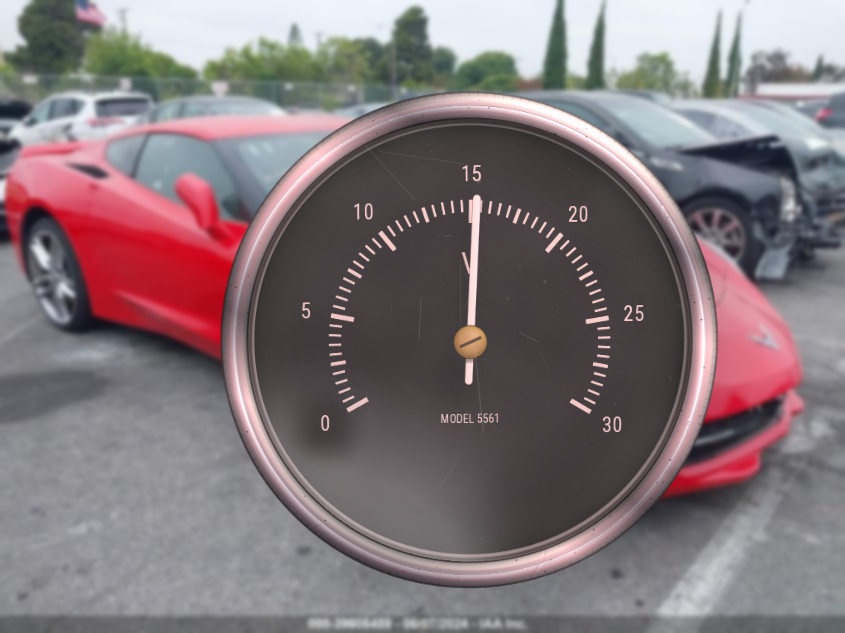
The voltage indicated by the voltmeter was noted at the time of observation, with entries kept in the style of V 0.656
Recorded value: V 15.25
